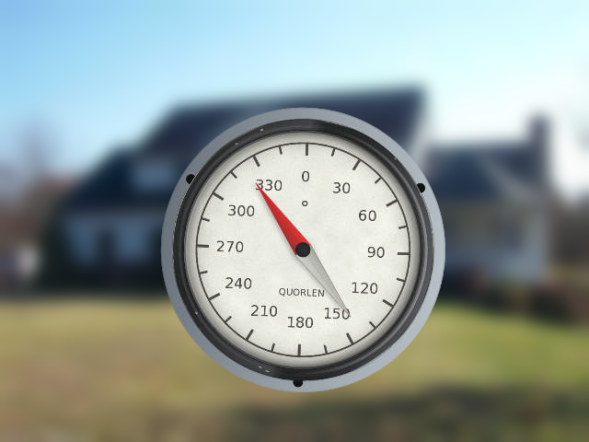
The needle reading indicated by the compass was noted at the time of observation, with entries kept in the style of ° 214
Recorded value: ° 322.5
